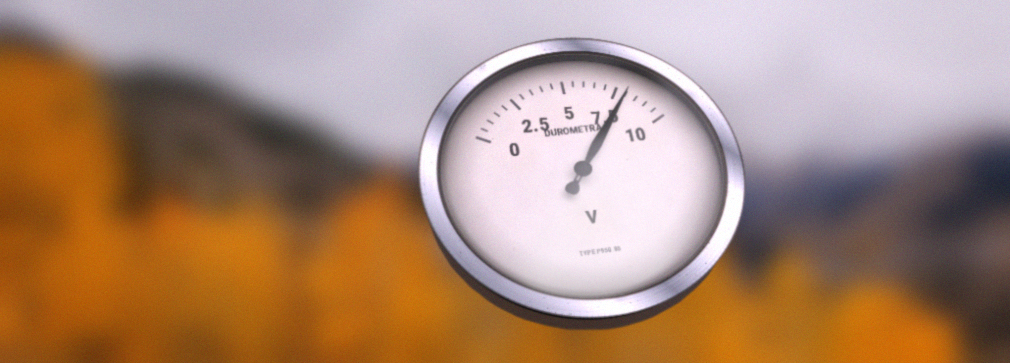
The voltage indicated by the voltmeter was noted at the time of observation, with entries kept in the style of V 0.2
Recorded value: V 8
